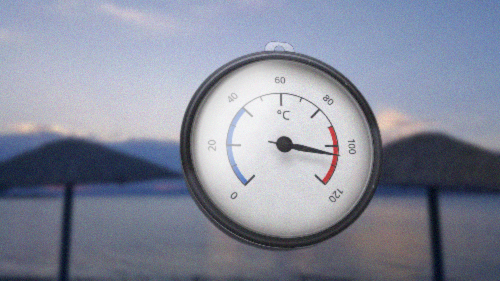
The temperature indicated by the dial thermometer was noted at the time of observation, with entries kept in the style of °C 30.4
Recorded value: °C 105
